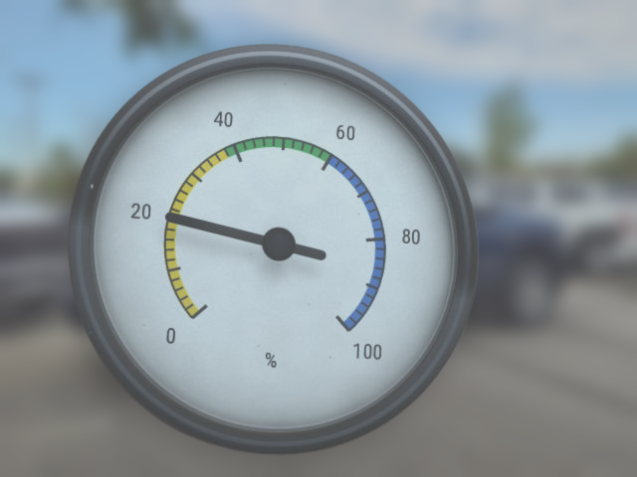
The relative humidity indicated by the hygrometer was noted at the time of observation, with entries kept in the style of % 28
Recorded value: % 20
